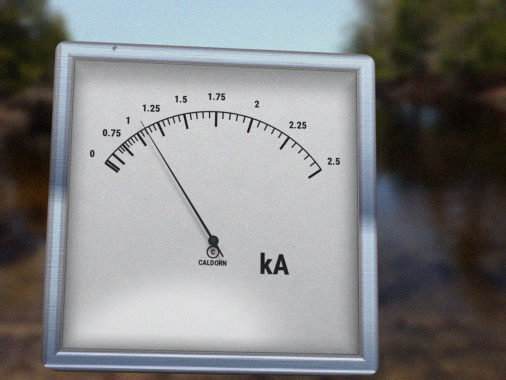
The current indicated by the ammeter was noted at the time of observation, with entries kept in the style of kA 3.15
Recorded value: kA 1.1
